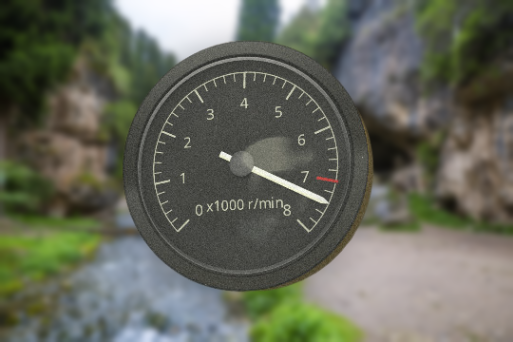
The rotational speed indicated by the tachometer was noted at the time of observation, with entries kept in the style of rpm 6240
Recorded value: rpm 7400
